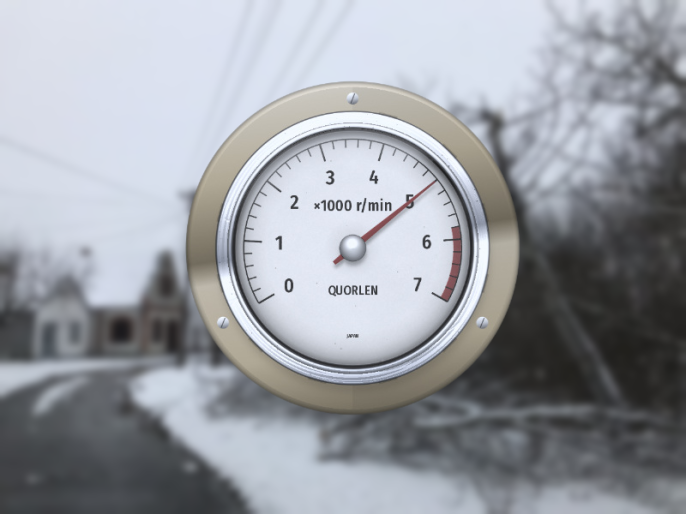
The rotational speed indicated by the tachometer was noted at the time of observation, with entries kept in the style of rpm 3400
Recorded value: rpm 5000
